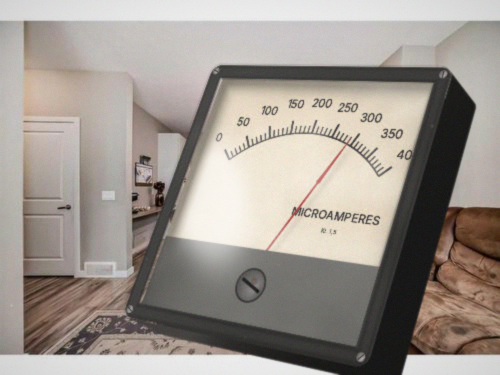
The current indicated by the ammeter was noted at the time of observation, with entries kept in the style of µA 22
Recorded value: µA 300
